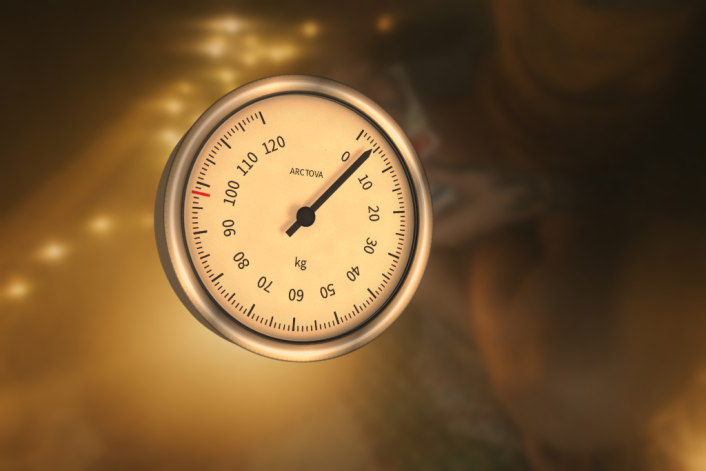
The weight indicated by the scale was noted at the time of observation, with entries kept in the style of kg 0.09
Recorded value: kg 4
